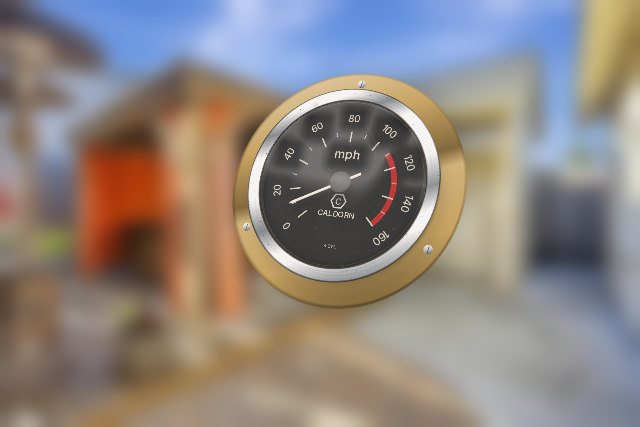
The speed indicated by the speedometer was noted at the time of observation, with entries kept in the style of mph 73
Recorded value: mph 10
